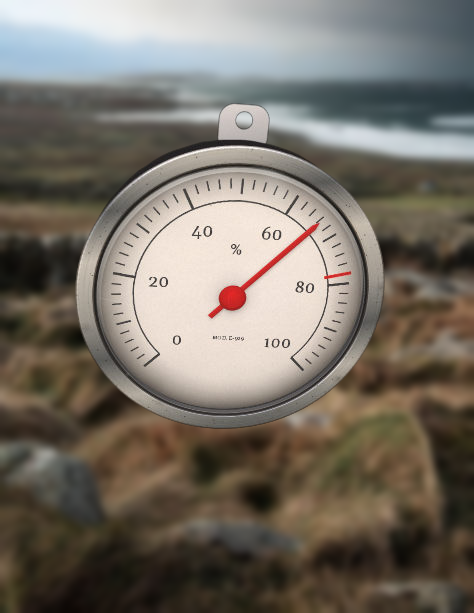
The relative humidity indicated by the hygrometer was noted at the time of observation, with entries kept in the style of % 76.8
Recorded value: % 66
